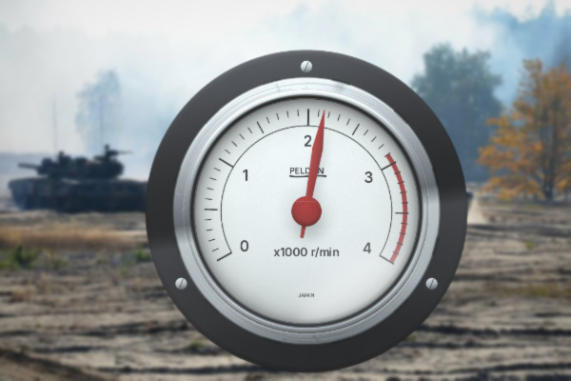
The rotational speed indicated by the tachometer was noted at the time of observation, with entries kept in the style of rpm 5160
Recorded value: rpm 2150
